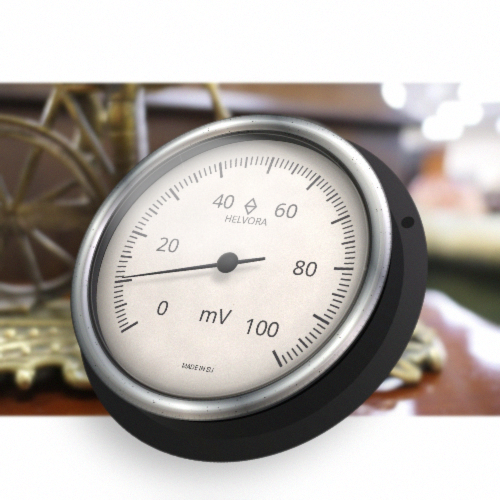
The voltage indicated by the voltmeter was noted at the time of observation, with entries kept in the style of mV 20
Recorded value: mV 10
